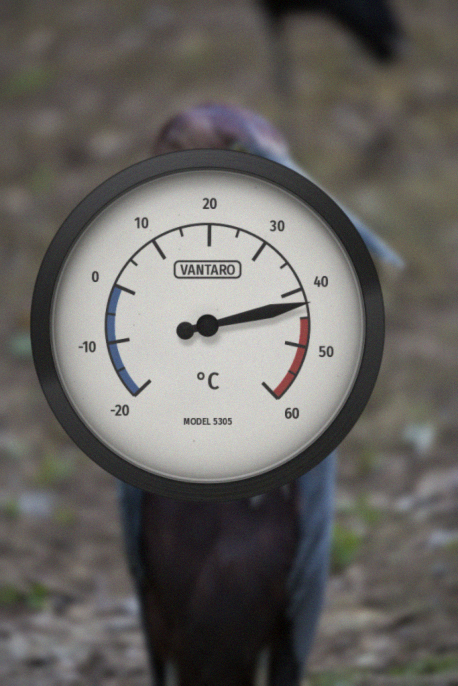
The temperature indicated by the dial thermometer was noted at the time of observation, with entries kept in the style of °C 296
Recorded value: °C 42.5
